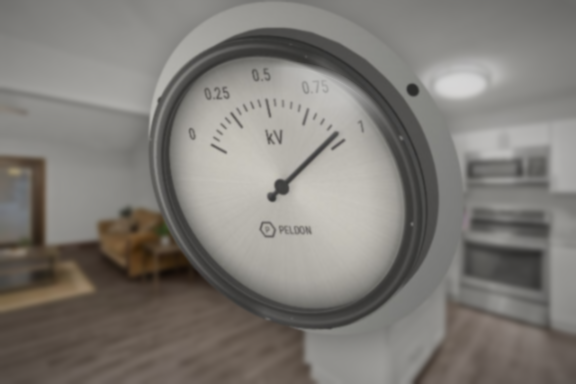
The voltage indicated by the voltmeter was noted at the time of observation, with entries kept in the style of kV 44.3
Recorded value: kV 0.95
